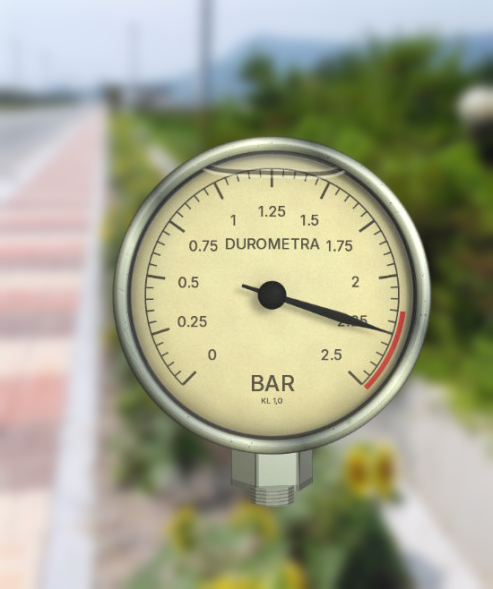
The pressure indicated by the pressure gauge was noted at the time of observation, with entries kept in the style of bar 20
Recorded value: bar 2.25
